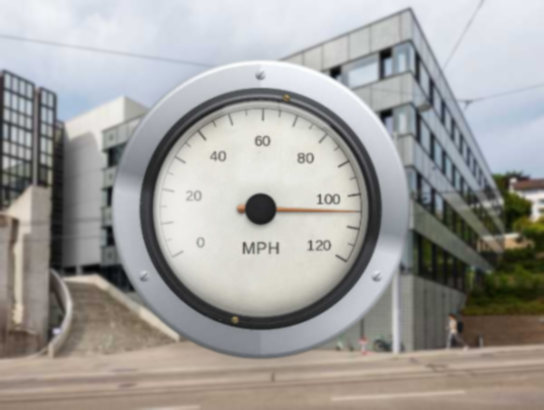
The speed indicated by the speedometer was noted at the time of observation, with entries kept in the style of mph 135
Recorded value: mph 105
